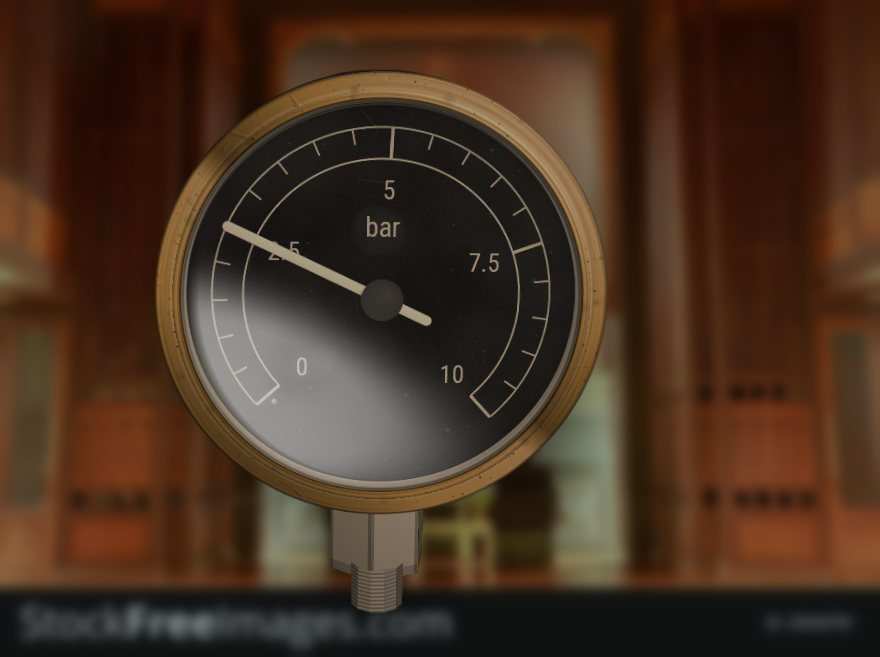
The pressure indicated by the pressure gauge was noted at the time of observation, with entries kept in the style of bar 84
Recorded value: bar 2.5
